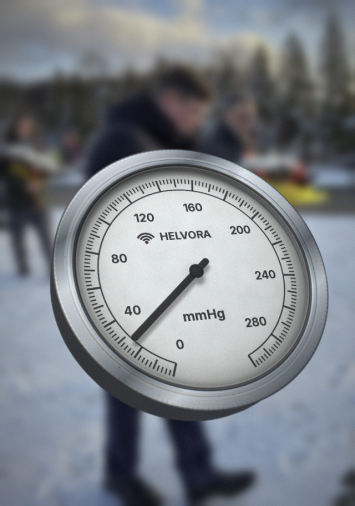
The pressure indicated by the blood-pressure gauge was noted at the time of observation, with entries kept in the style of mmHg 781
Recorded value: mmHg 26
